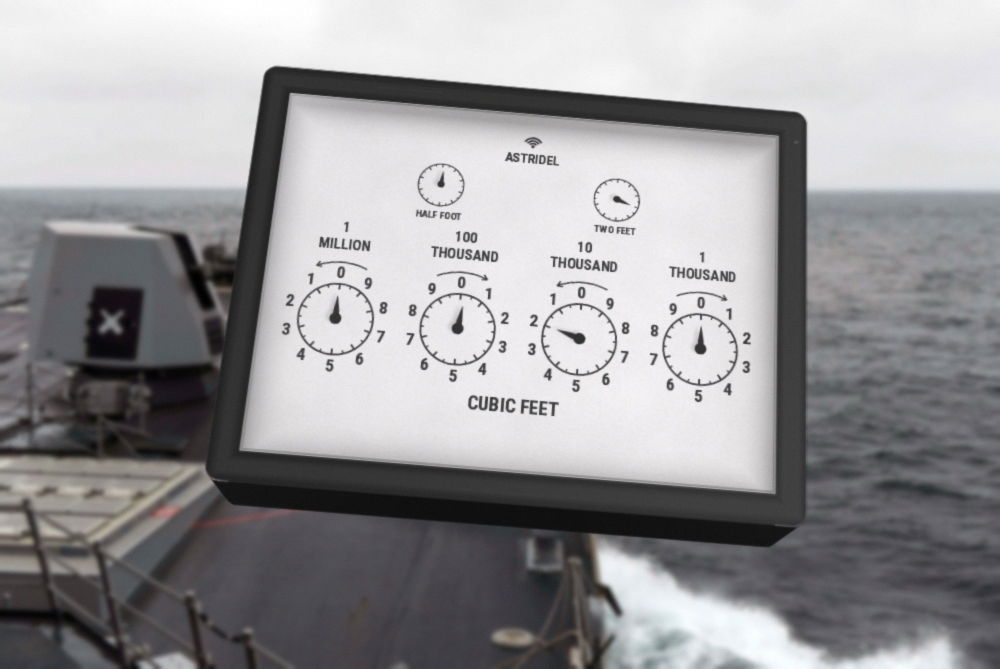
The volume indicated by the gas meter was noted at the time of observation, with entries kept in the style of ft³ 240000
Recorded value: ft³ 2000
